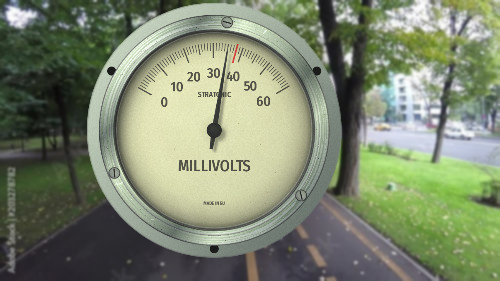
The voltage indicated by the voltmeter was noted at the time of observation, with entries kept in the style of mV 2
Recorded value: mV 35
